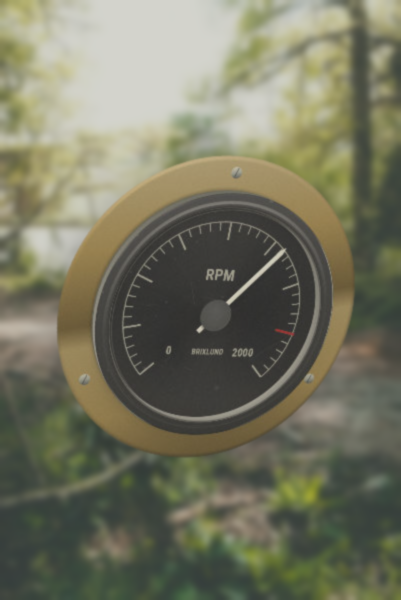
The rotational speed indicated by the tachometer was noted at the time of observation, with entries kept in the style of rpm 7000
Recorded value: rpm 1300
